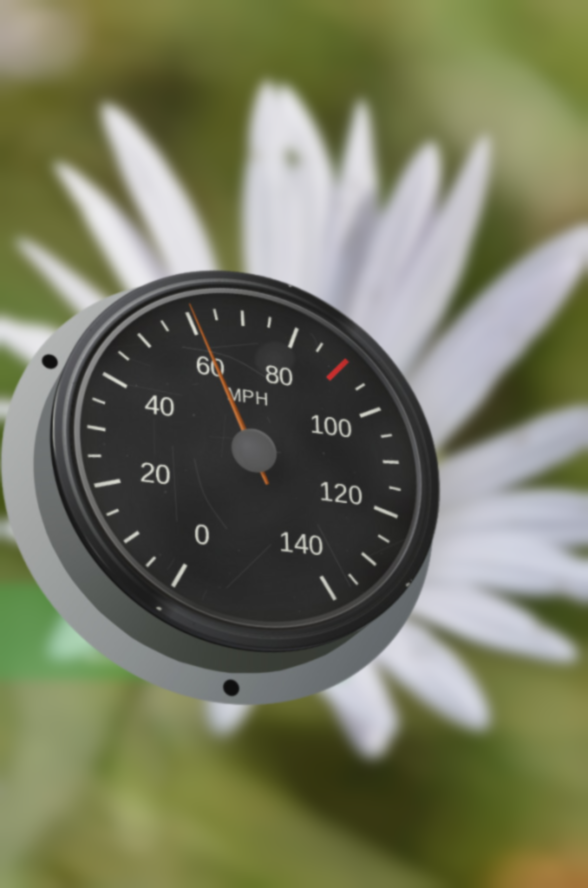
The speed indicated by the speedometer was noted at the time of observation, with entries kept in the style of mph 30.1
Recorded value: mph 60
